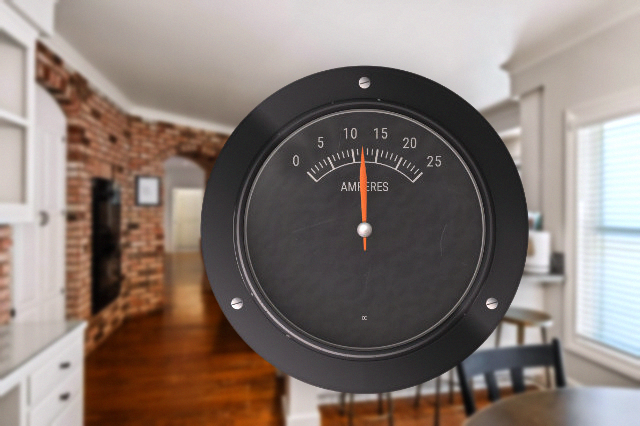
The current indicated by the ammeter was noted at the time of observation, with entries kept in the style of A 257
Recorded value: A 12
